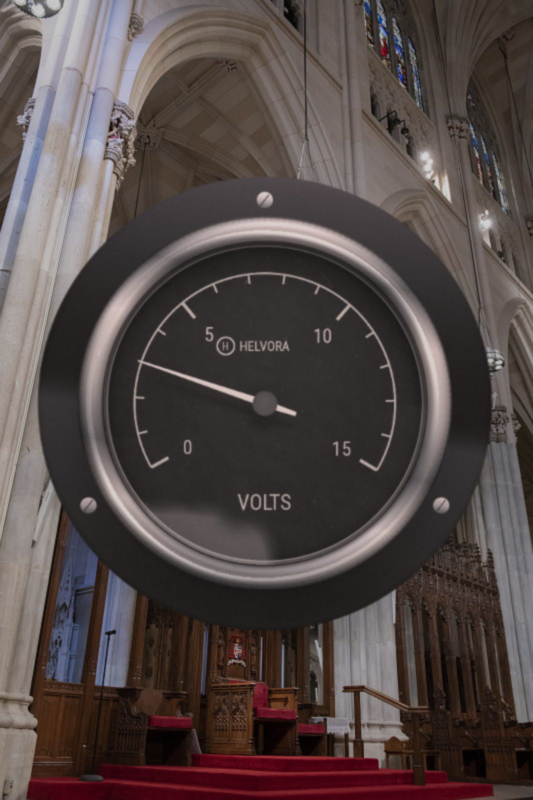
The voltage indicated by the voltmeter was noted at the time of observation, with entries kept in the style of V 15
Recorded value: V 3
